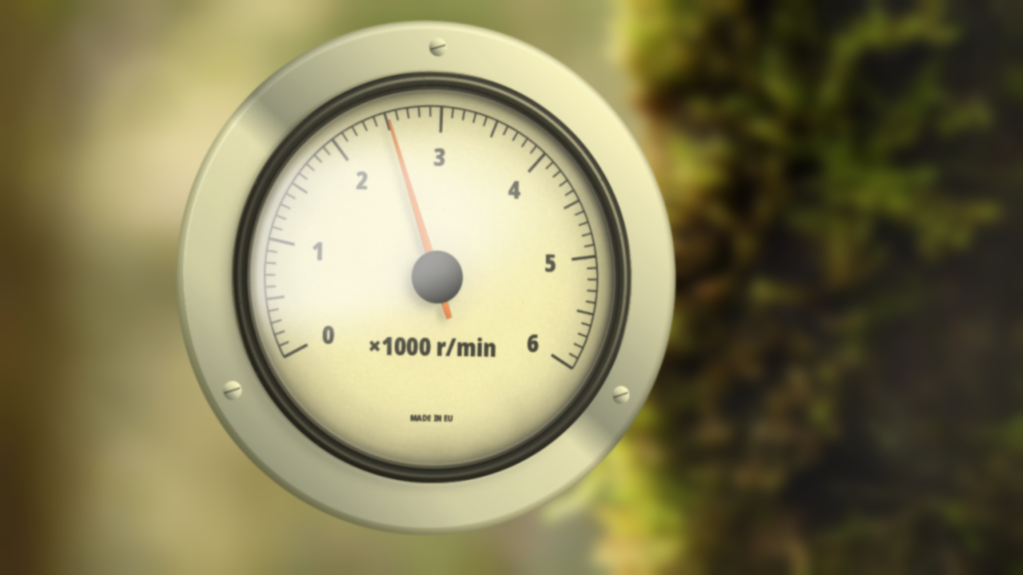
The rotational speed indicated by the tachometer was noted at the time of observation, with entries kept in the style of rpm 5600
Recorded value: rpm 2500
